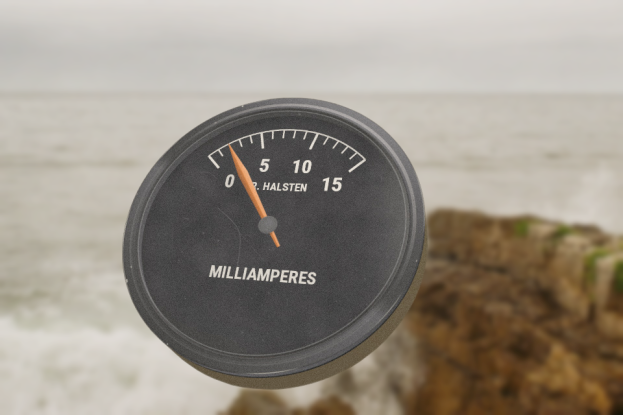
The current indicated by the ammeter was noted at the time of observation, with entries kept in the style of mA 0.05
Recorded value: mA 2
